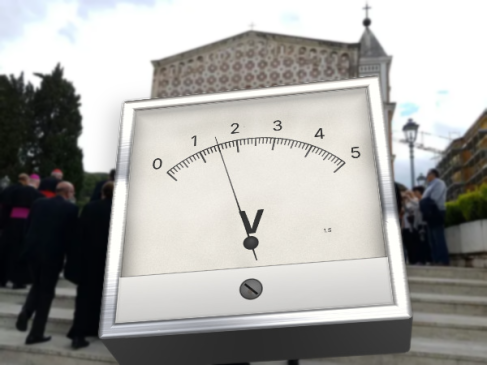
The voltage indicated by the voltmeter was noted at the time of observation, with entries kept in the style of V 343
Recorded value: V 1.5
